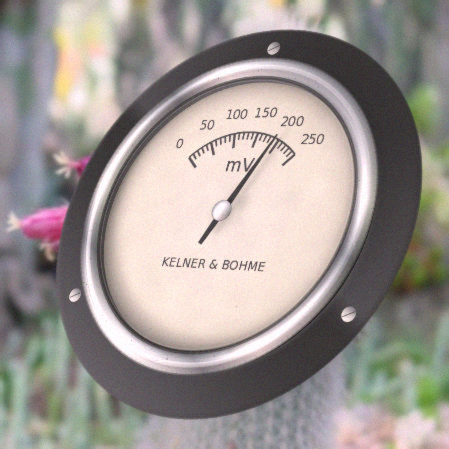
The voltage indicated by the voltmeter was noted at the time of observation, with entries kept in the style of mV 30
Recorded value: mV 200
